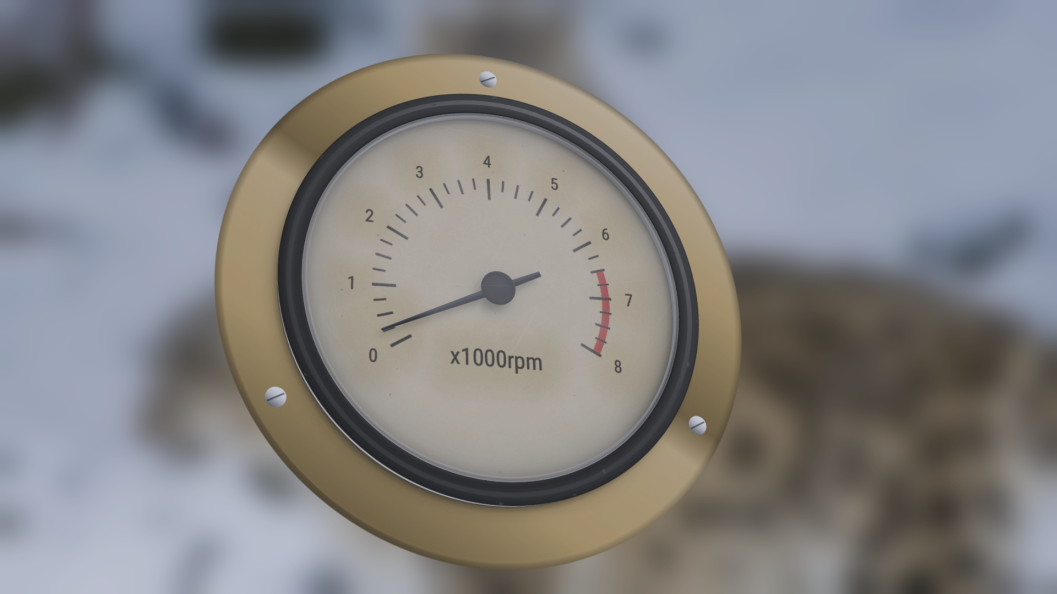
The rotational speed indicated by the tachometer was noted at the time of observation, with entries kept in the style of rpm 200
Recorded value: rpm 250
